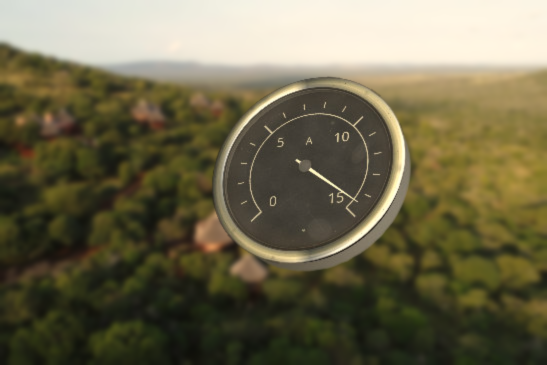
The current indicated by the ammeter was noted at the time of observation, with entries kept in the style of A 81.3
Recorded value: A 14.5
